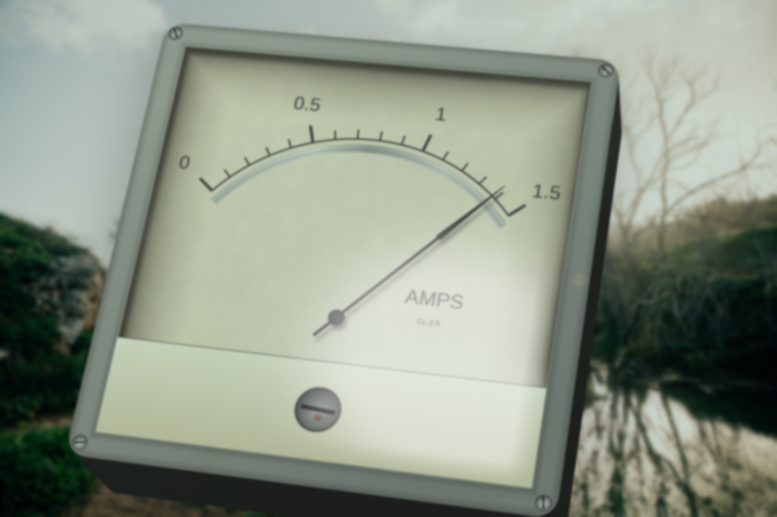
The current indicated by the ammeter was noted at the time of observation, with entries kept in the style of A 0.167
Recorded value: A 1.4
